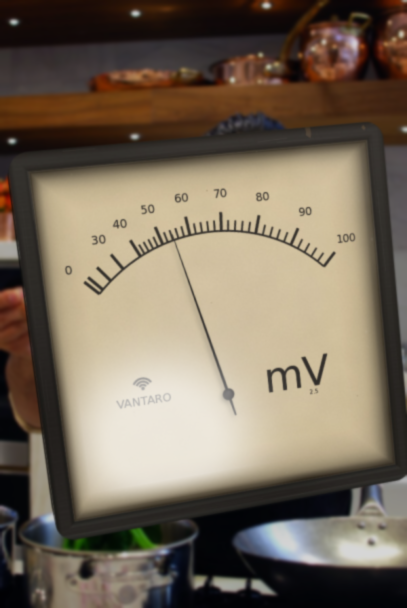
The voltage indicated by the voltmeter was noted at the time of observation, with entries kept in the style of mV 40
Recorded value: mV 54
